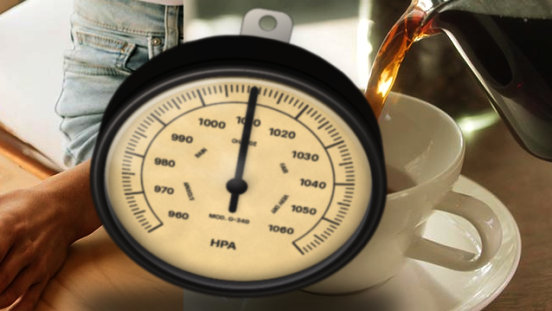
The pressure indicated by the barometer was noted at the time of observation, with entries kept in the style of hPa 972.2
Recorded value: hPa 1010
